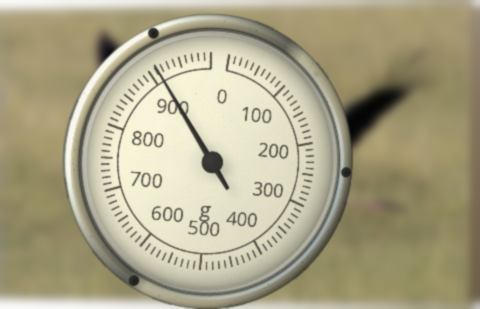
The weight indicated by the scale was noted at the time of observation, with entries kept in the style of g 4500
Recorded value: g 910
